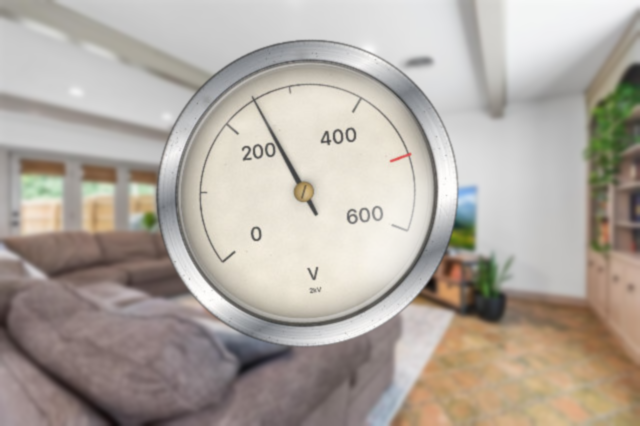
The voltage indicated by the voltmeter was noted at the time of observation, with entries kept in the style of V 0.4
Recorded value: V 250
